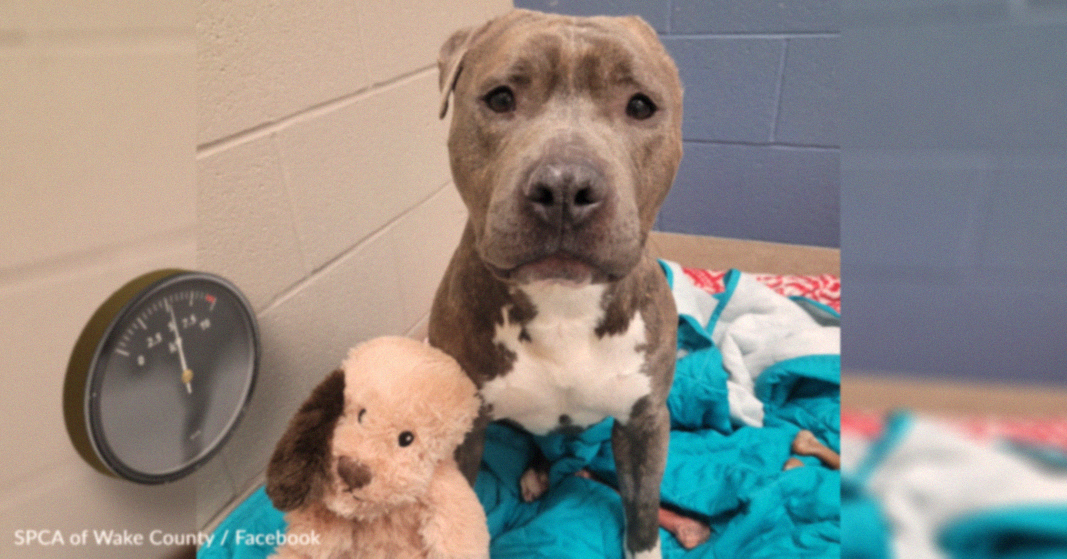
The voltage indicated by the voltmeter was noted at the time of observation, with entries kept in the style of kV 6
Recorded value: kV 5
